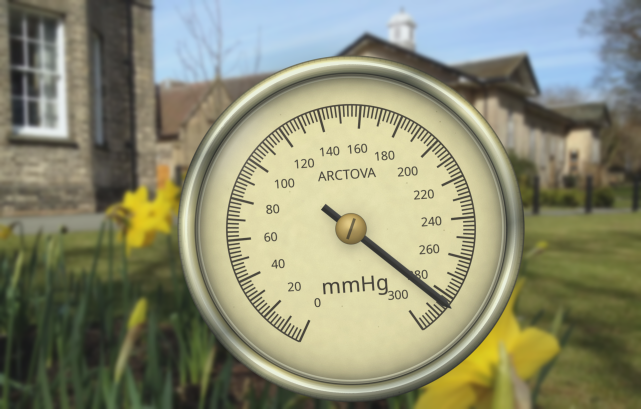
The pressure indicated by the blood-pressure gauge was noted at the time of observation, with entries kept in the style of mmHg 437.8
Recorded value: mmHg 284
